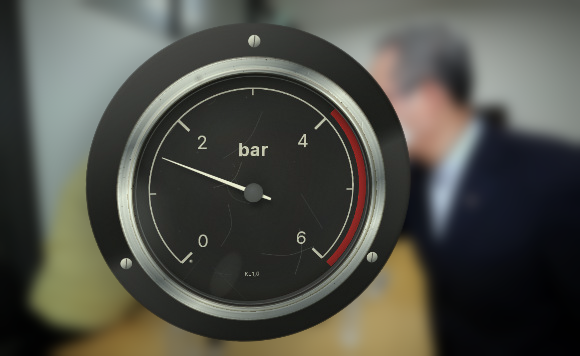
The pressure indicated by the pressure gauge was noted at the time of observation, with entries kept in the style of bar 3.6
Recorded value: bar 1.5
